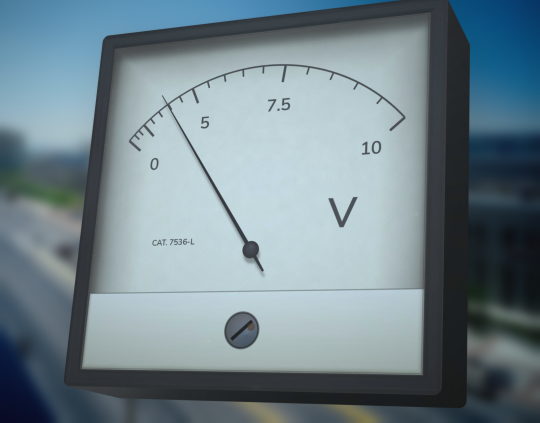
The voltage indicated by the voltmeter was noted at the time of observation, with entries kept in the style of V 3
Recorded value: V 4
